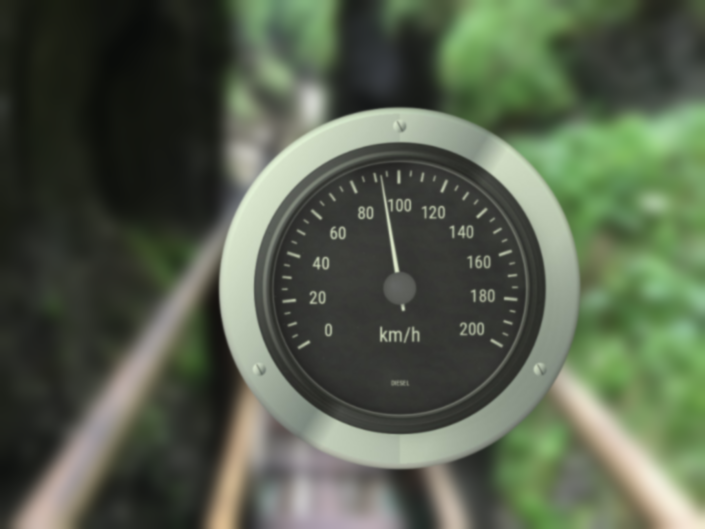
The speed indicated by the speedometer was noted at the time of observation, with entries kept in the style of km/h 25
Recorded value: km/h 92.5
